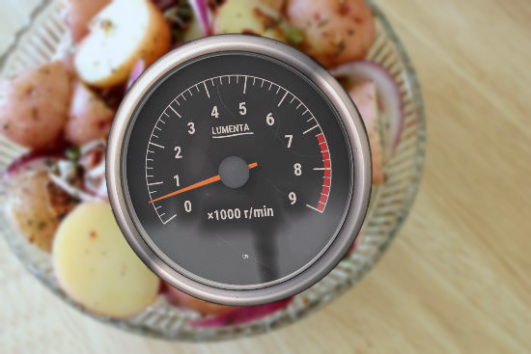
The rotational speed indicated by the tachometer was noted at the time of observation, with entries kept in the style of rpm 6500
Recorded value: rpm 600
